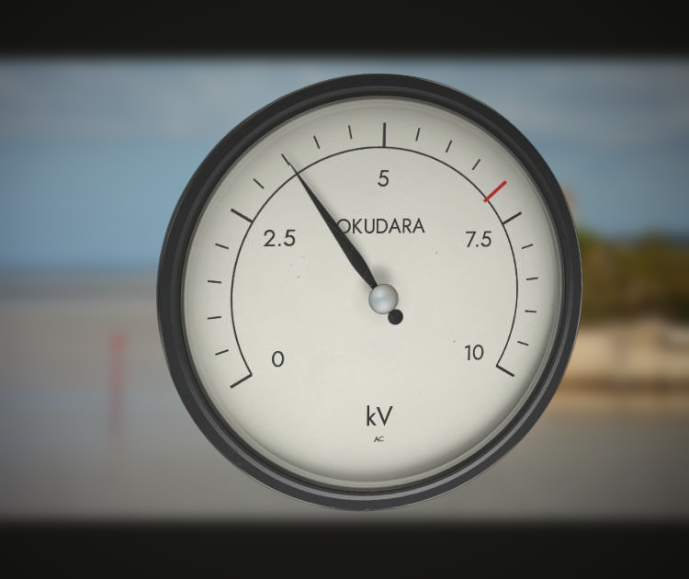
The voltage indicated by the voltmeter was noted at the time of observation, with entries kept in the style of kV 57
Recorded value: kV 3.5
